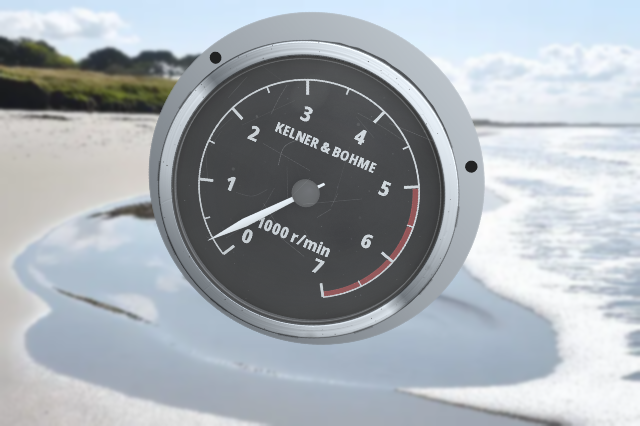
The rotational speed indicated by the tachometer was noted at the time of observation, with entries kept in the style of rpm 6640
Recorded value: rpm 250
